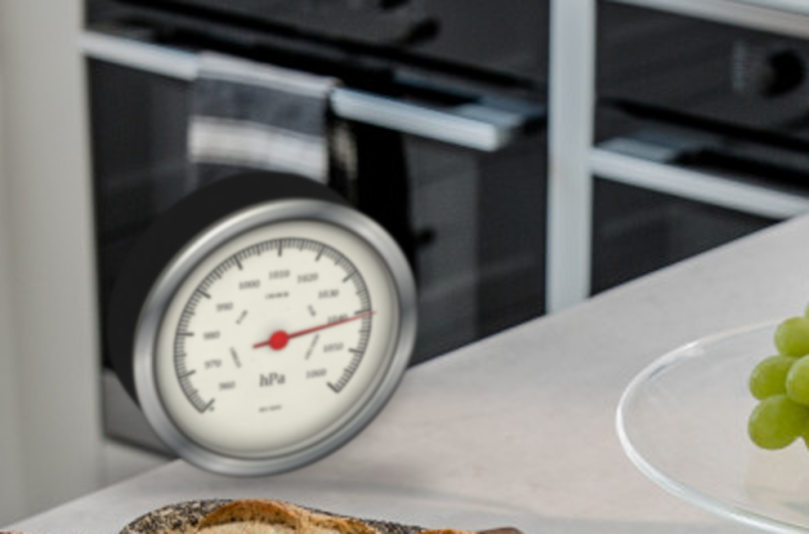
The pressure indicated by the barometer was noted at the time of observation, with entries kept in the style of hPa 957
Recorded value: hPa 1040
